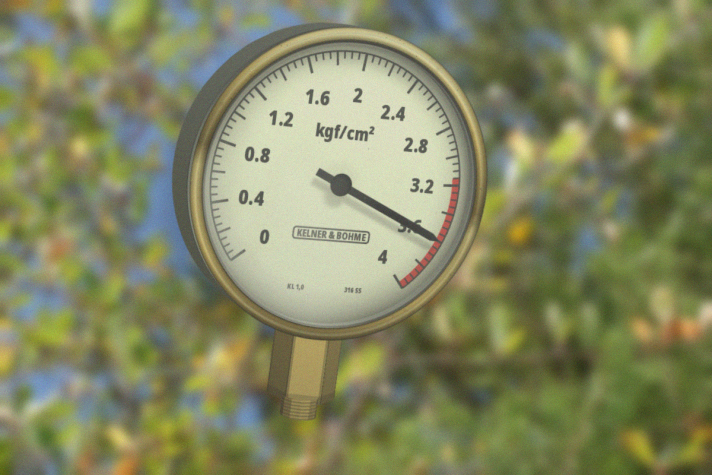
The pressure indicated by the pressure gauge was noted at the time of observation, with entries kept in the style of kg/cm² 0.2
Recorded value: kg/cm² 3.6
